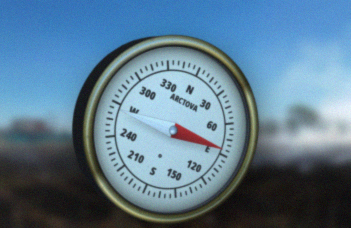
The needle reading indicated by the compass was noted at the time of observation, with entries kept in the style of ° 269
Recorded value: ° 85
